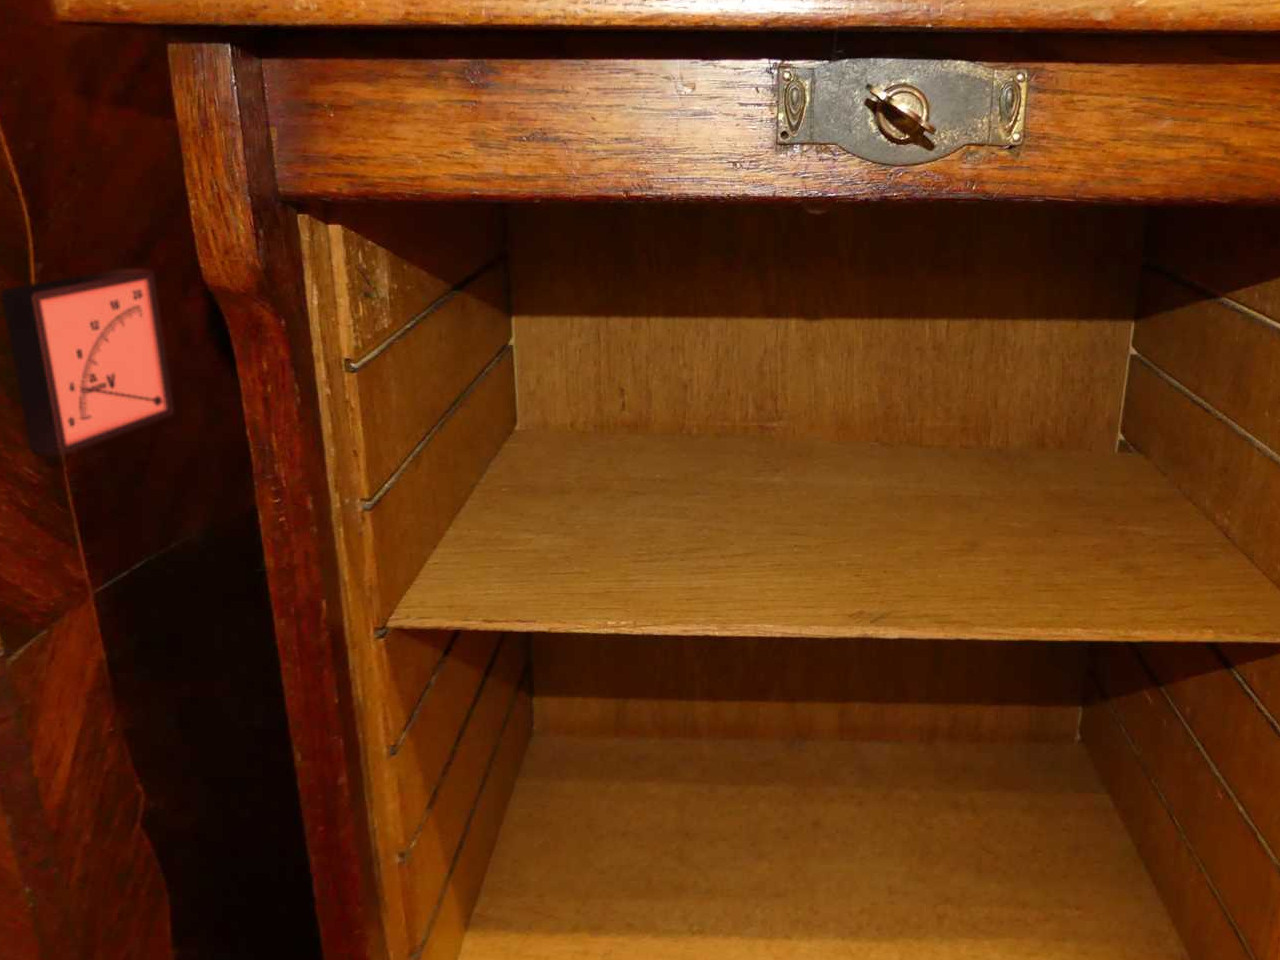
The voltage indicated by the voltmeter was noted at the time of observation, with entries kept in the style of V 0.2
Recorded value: V 4
